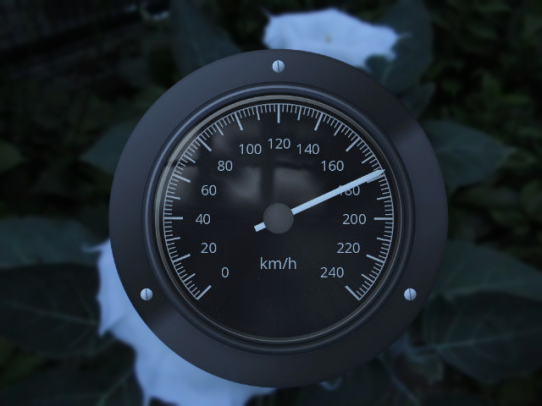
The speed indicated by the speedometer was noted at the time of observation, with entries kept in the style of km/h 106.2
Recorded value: km/h 178
